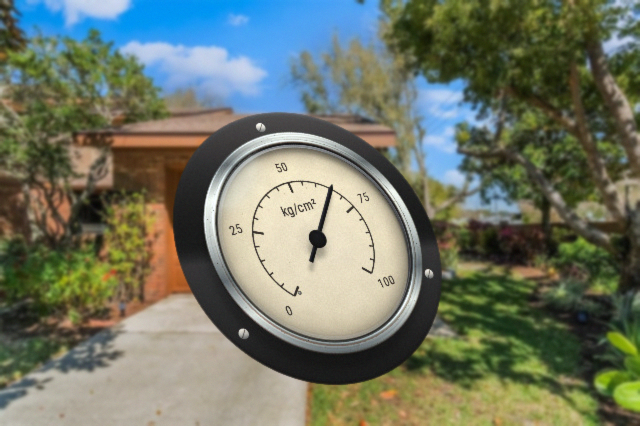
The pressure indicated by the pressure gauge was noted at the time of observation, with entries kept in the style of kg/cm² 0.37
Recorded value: kg/cm² 65
